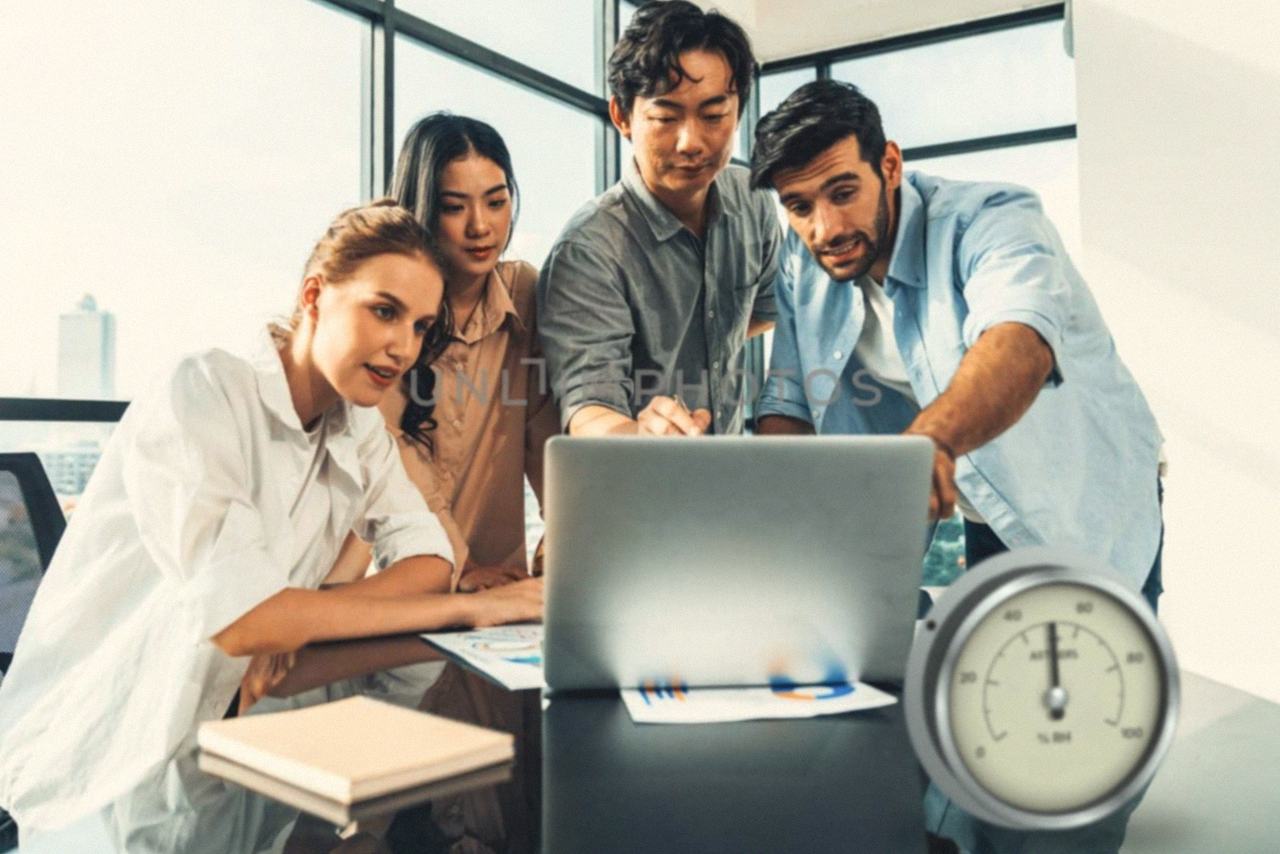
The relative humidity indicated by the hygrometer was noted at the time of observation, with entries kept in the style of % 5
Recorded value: % 50
